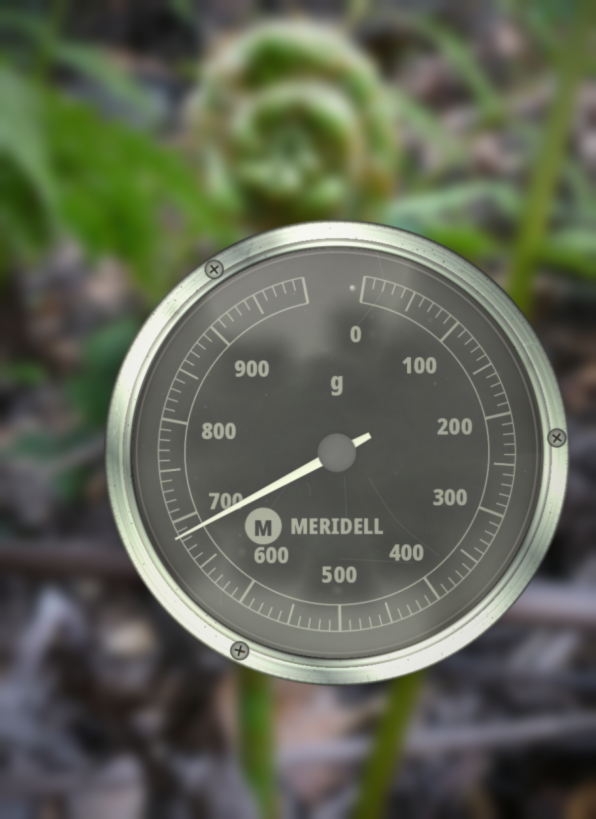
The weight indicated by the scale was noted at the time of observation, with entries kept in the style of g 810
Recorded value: g 685
